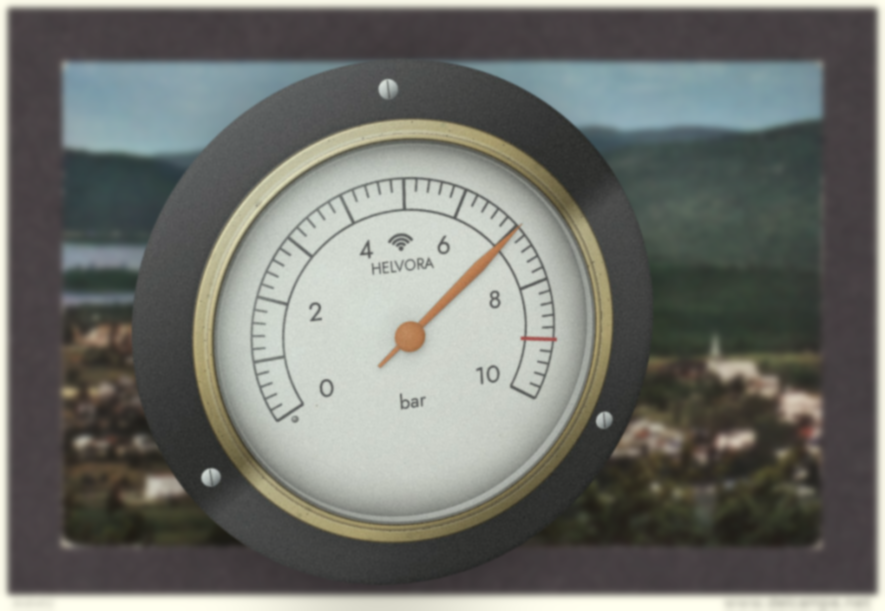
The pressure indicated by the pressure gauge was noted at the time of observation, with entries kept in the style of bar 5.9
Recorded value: bar 7
